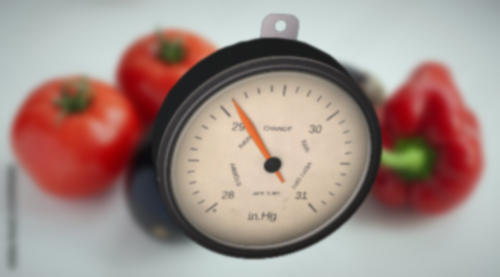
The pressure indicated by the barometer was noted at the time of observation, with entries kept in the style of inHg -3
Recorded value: inHg 29.1
